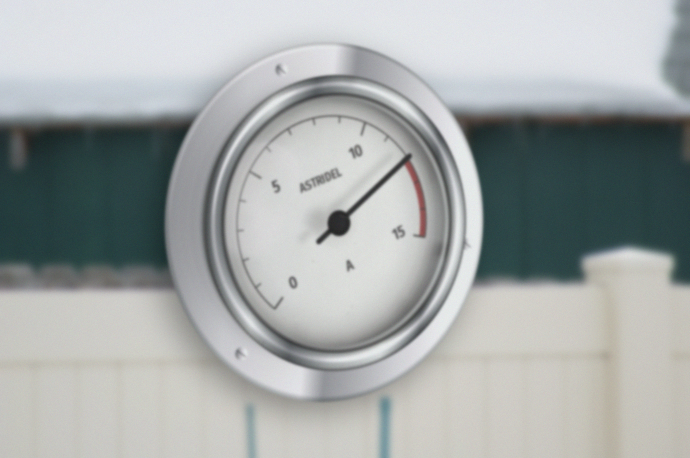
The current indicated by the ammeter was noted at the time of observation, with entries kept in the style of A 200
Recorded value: A 12
